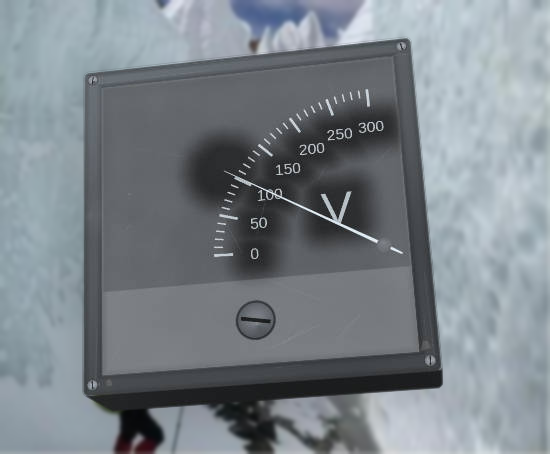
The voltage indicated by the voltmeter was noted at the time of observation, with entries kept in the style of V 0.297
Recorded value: V 100
